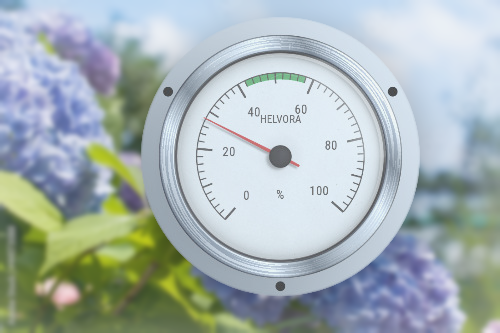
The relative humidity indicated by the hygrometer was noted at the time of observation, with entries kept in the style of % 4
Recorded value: % 28
